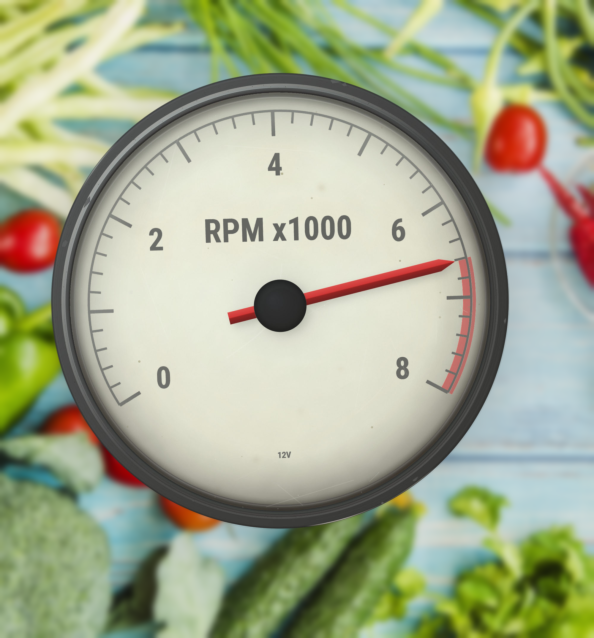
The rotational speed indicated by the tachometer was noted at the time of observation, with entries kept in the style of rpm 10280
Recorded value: rpm 6600
